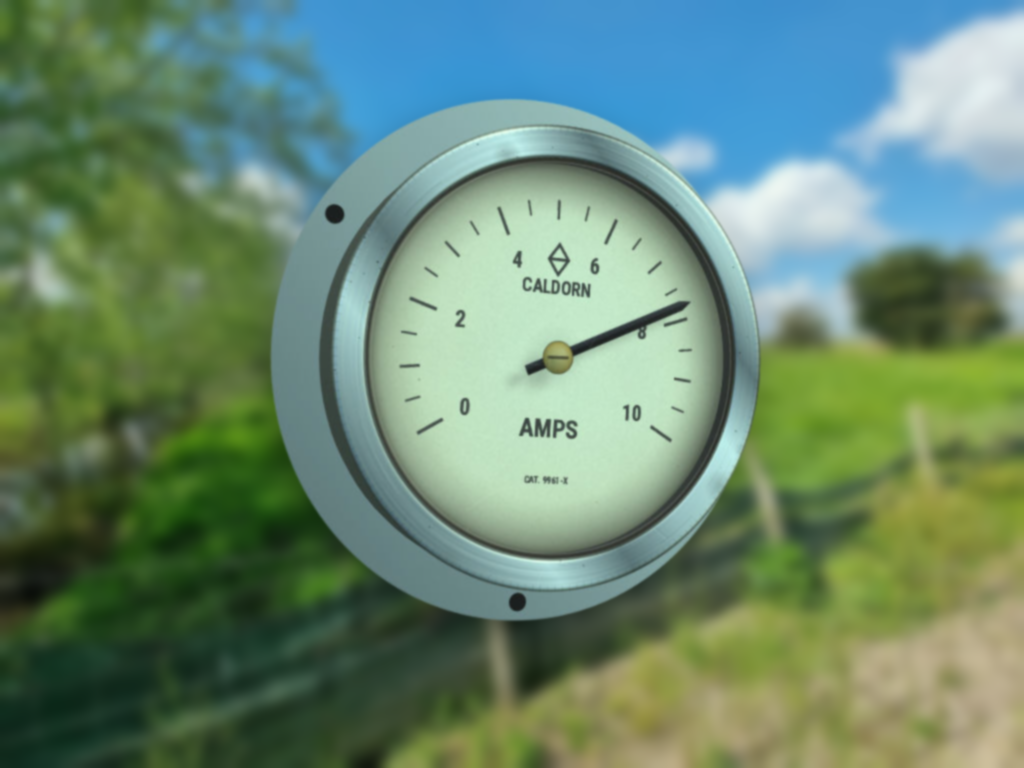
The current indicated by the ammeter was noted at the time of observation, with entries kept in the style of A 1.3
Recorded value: A 7.75
